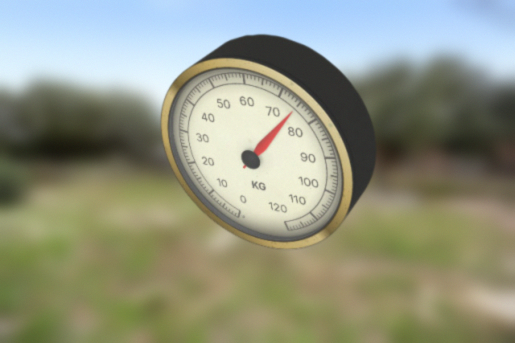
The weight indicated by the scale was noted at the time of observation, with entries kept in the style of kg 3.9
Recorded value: kg 75
